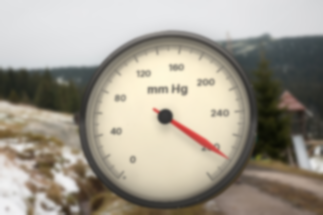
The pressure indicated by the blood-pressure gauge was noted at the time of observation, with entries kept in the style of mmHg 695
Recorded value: mmHg 280
